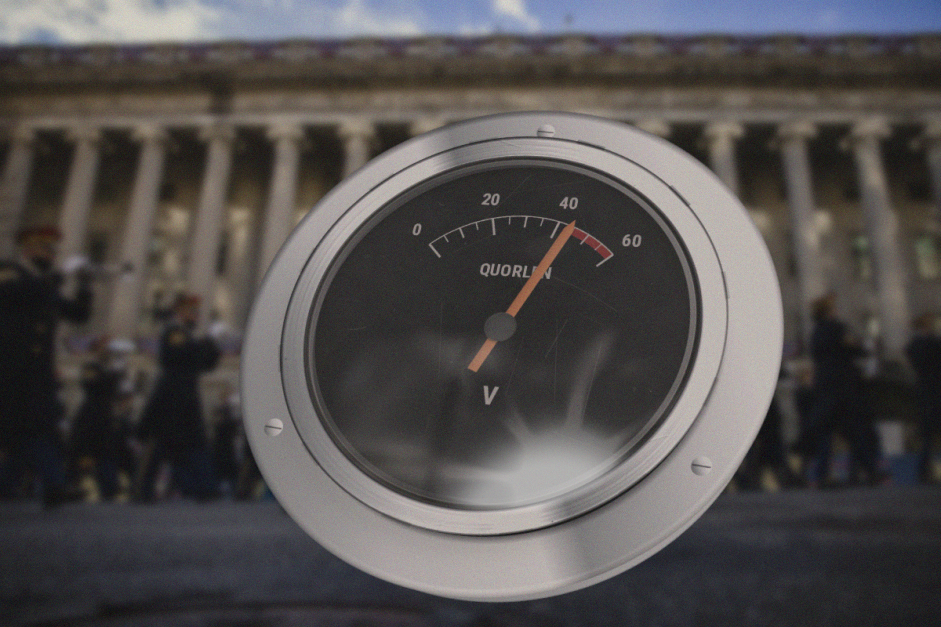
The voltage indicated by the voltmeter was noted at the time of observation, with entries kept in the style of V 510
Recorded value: V 45
